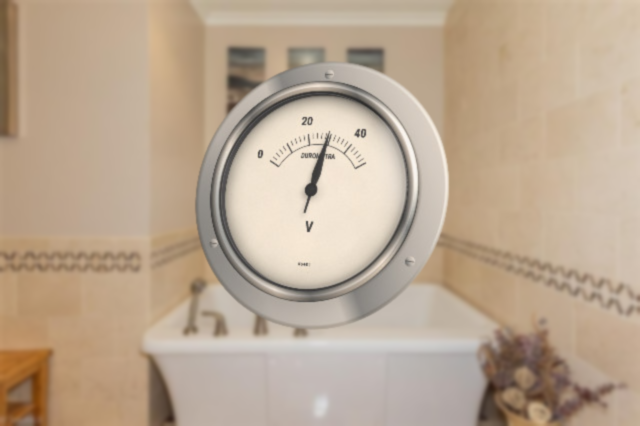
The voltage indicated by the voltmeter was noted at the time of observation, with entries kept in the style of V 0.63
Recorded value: V 30
